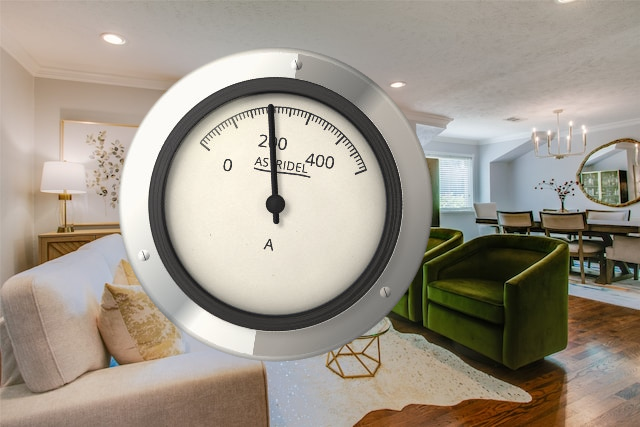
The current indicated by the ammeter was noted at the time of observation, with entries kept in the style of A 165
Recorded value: A 200
